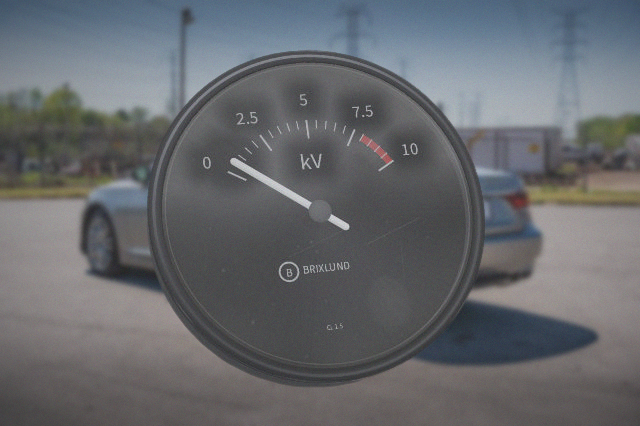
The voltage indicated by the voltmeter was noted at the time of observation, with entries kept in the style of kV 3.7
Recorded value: kV 0.5
